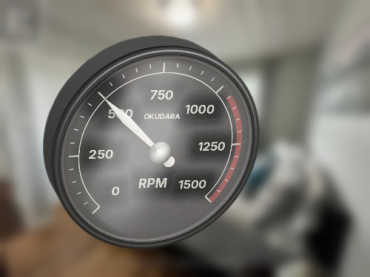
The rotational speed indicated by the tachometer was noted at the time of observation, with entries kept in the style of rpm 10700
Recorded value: rpm 500
